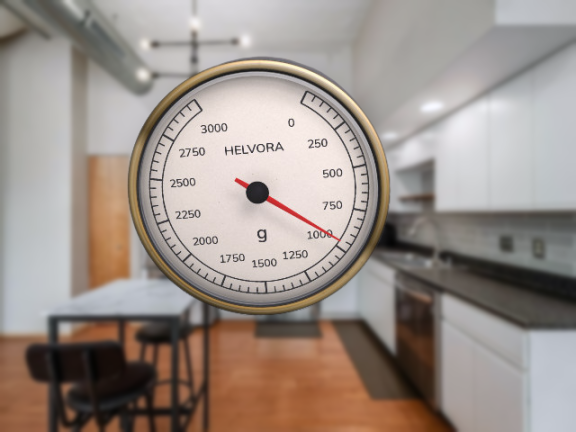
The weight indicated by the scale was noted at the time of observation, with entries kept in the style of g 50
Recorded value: g 950
